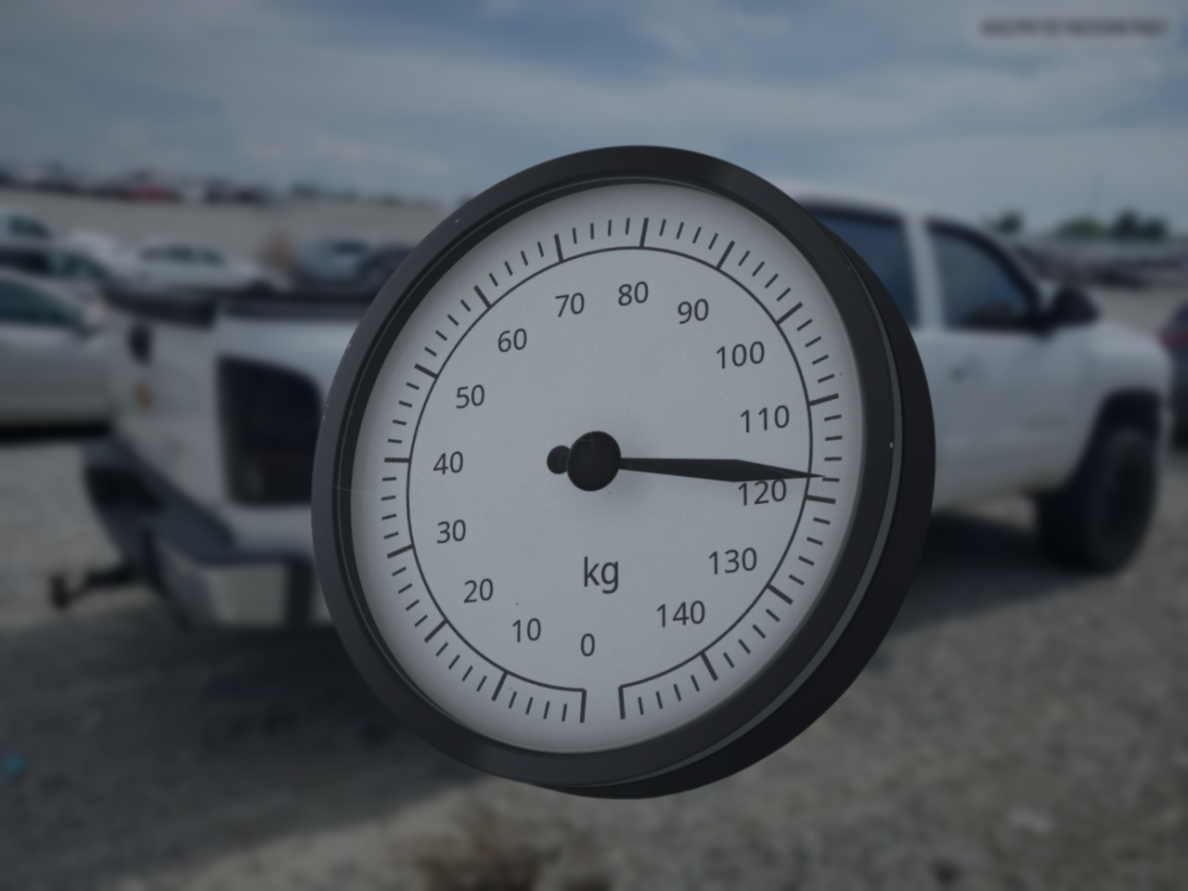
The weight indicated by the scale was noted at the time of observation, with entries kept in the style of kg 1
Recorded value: kg 118
